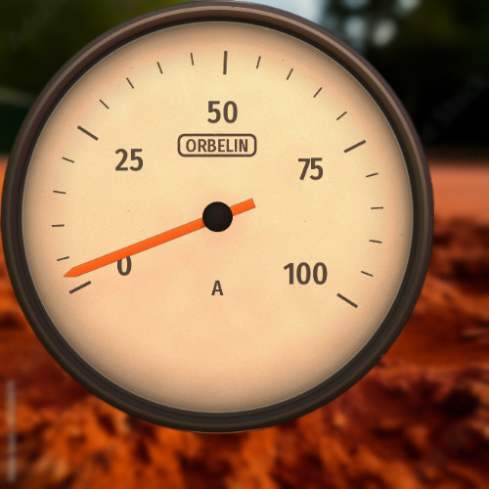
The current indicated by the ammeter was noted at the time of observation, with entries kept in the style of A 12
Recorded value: A 2.5
